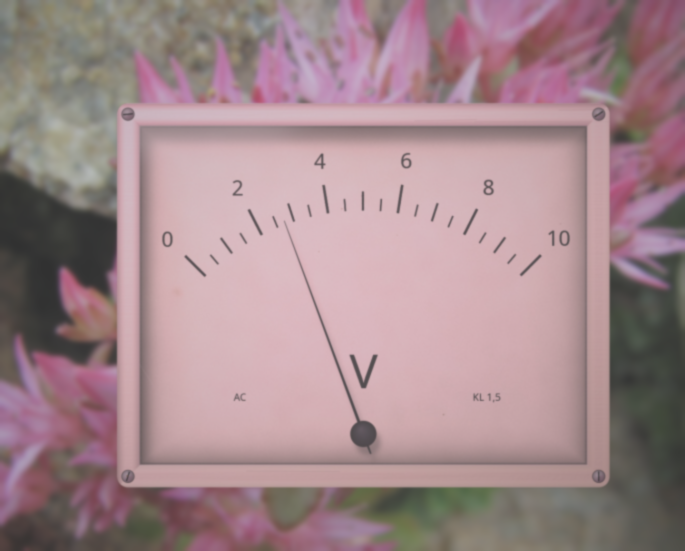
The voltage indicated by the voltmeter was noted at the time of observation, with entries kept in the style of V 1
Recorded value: V 2.75
